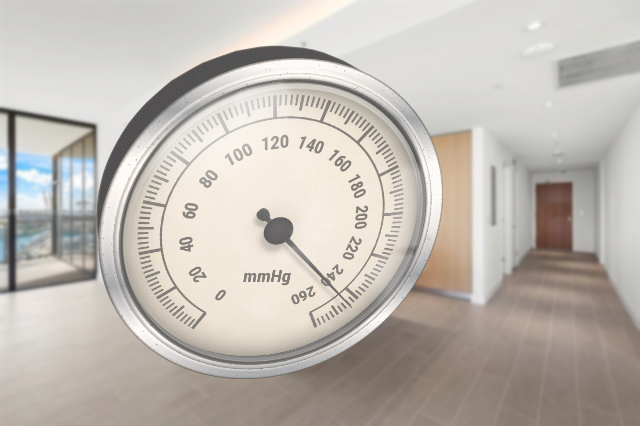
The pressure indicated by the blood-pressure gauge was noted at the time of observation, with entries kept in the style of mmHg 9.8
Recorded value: mmHg 244
